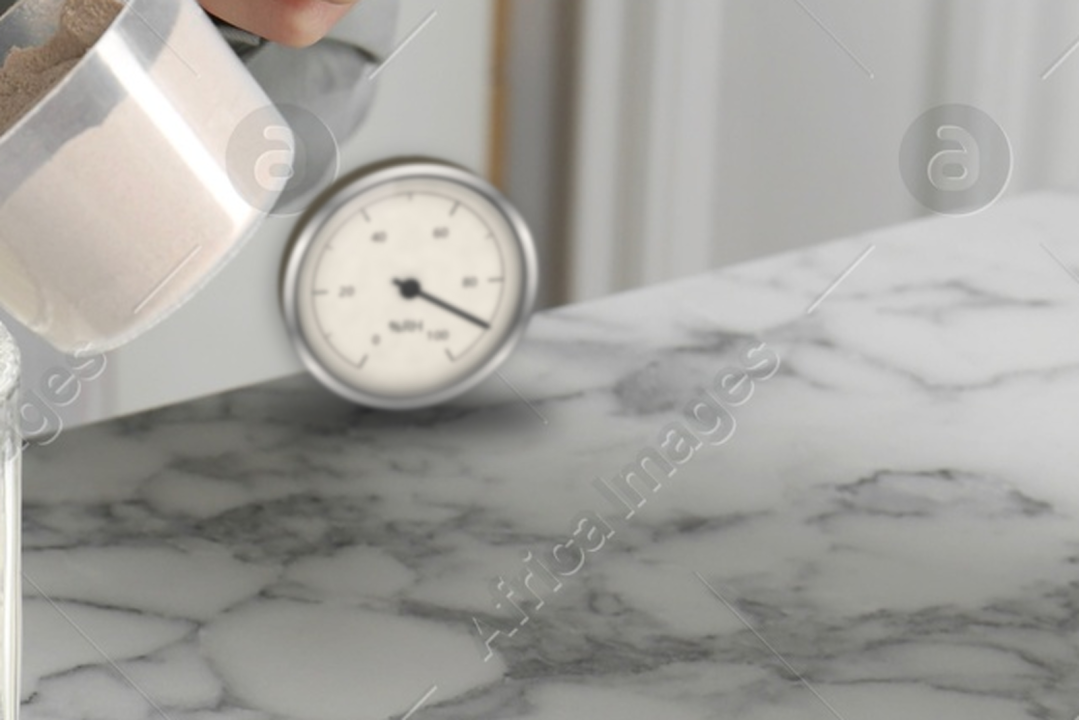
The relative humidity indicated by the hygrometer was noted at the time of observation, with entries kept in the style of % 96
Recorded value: % 90
